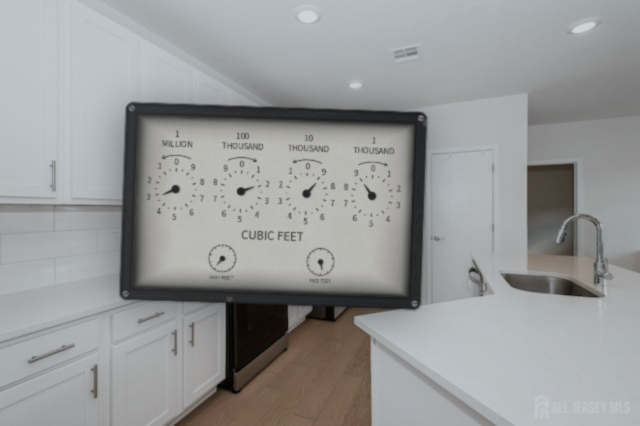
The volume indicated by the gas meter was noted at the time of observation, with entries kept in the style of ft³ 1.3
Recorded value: ft³ 318900
